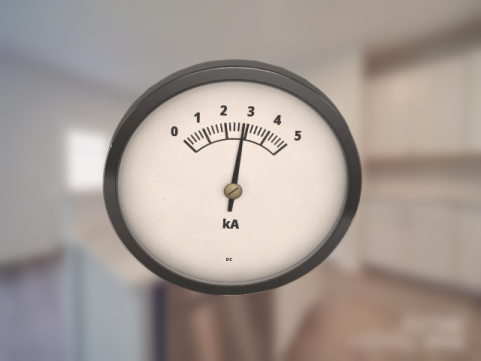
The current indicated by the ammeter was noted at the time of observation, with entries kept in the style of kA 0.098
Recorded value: kA 2.8
